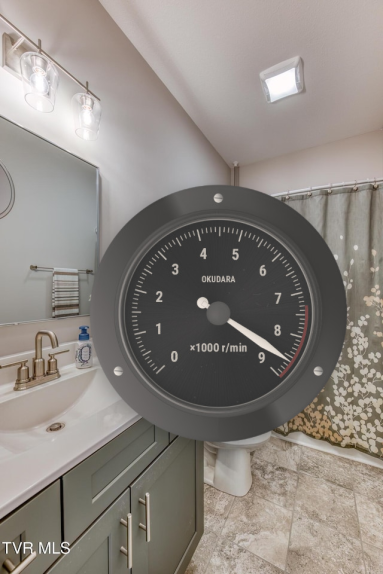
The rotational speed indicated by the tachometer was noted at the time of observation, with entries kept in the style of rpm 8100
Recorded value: rpm 8600
